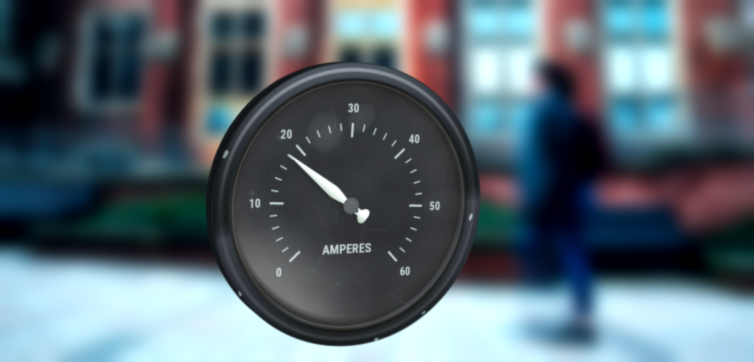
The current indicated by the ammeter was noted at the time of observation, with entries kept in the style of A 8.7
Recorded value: A 18
